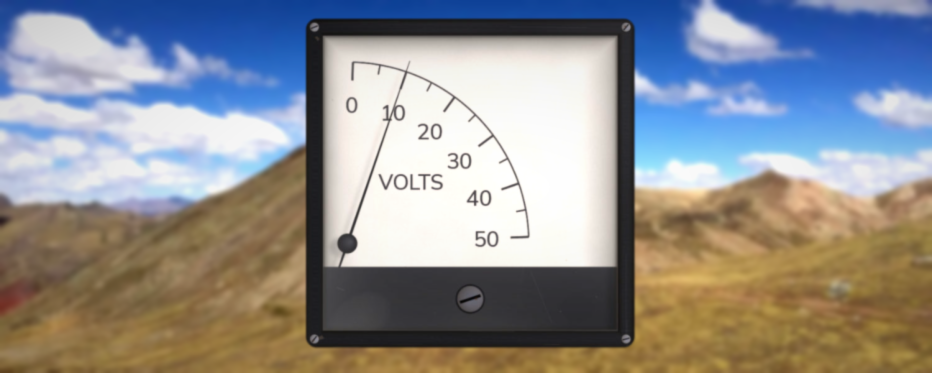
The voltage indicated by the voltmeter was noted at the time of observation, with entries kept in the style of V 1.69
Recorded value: V 10
